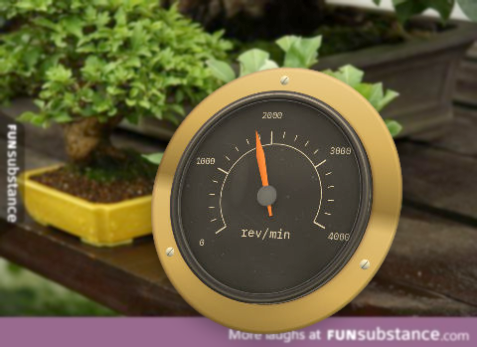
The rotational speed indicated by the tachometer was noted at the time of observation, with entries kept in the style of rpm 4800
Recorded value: rpm 1800
